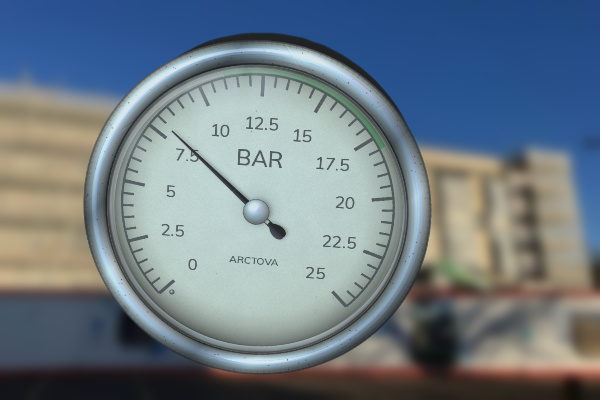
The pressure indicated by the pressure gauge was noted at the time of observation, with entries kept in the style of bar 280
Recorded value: bar 8
